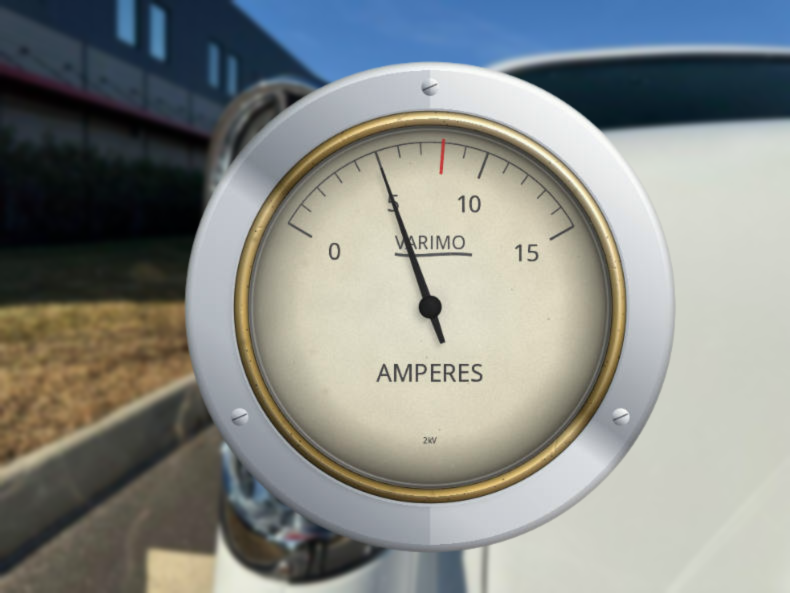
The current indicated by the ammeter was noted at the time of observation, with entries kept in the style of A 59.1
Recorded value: A 5
